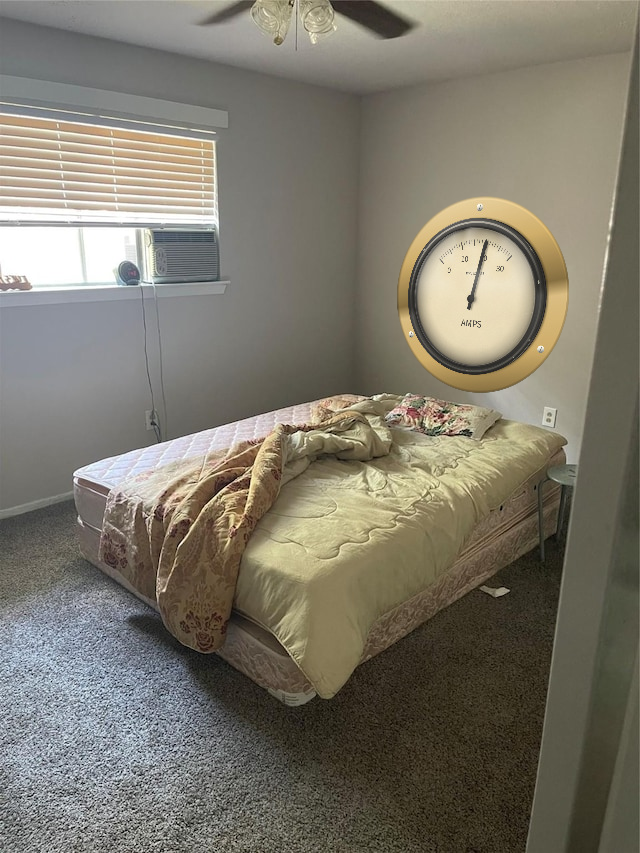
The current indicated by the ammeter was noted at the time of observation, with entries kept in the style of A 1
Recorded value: A 20
